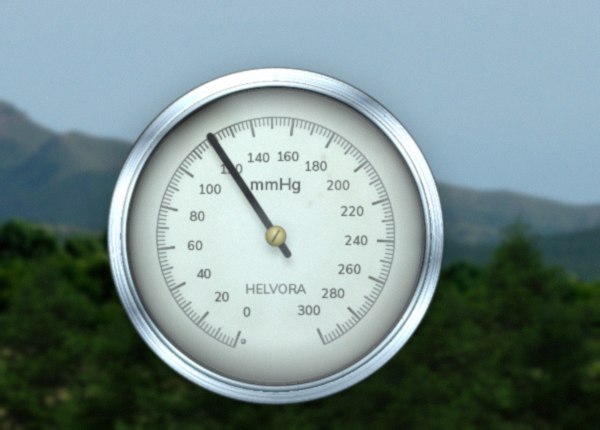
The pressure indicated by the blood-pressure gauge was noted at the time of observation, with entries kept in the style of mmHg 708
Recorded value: mmHg 120
